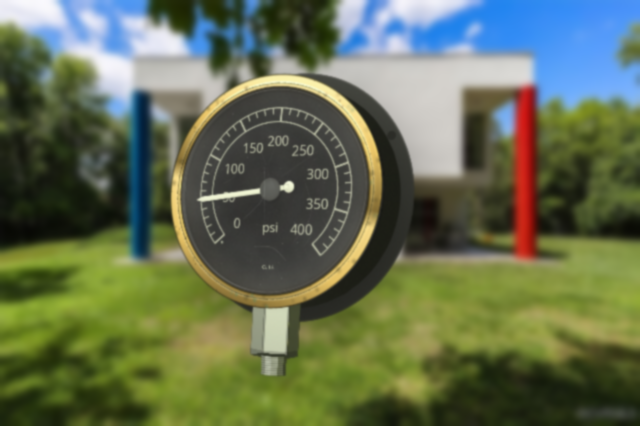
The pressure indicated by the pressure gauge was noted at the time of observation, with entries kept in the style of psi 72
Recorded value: psi 50
